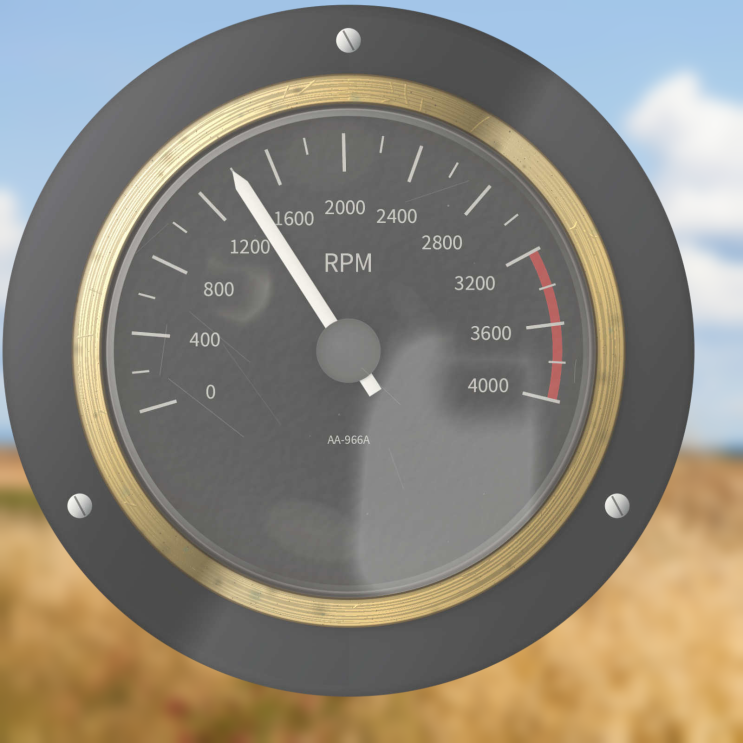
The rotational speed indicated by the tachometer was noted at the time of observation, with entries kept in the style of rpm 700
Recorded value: rpm 1400
